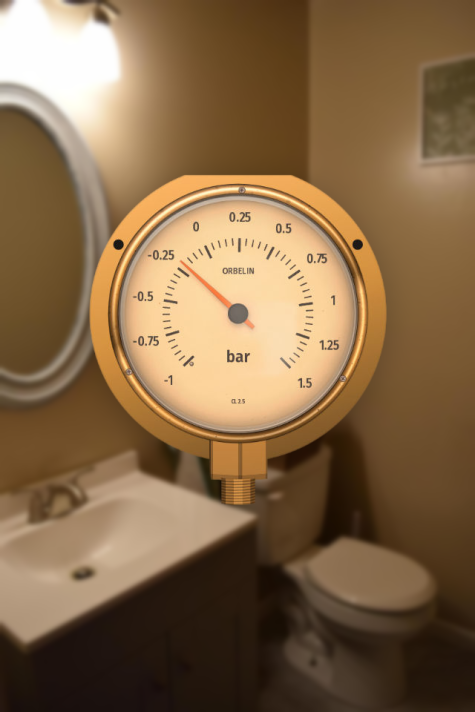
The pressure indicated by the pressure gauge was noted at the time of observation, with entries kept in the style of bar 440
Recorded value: bar -0.2
